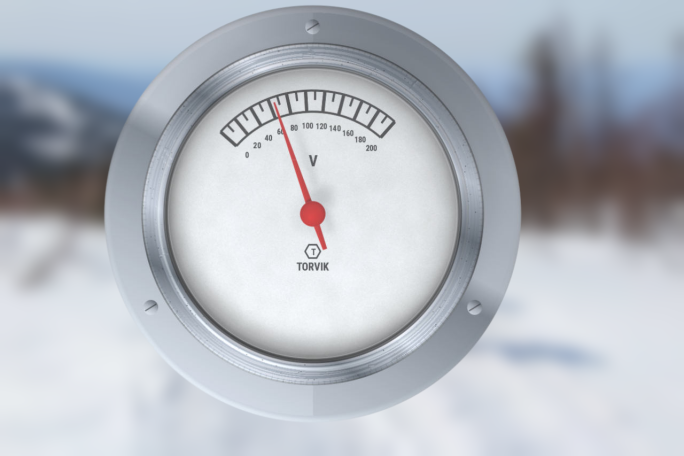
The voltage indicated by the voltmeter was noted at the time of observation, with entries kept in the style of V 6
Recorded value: V 65
